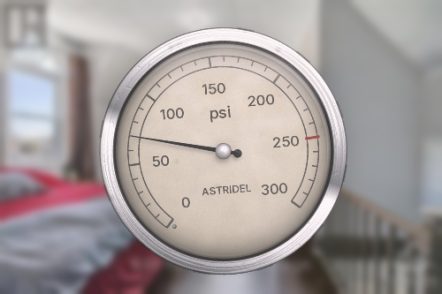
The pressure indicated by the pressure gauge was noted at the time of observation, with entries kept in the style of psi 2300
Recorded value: psi 70
